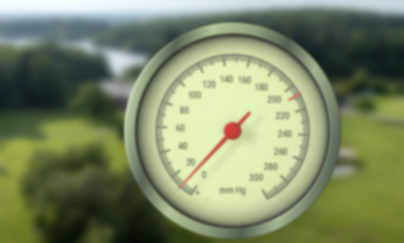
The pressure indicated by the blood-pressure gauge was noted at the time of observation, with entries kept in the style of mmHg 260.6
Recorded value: mmHg 10
